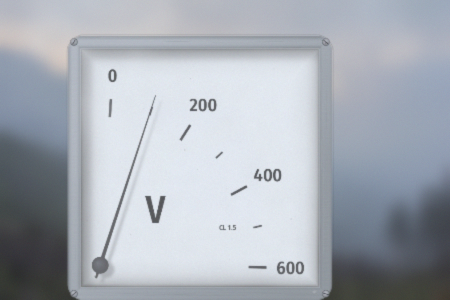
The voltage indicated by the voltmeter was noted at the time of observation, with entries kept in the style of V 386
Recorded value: V 100
